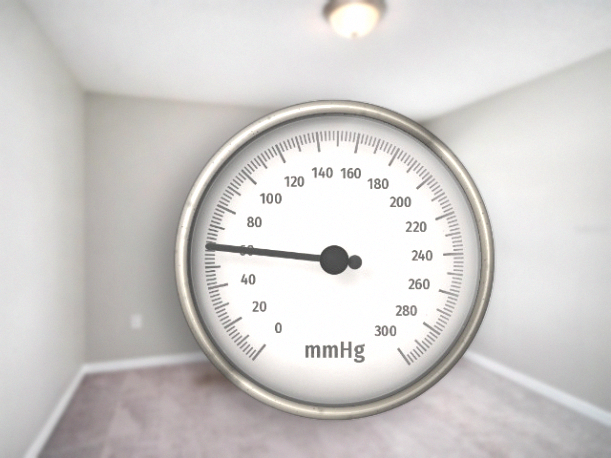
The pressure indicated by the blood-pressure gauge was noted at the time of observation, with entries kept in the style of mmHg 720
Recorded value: mmHg 60
